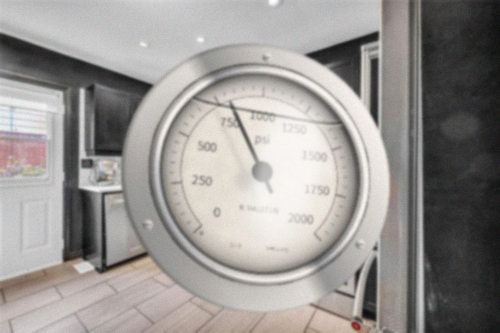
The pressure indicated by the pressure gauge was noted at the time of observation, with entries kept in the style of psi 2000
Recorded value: psi 800
